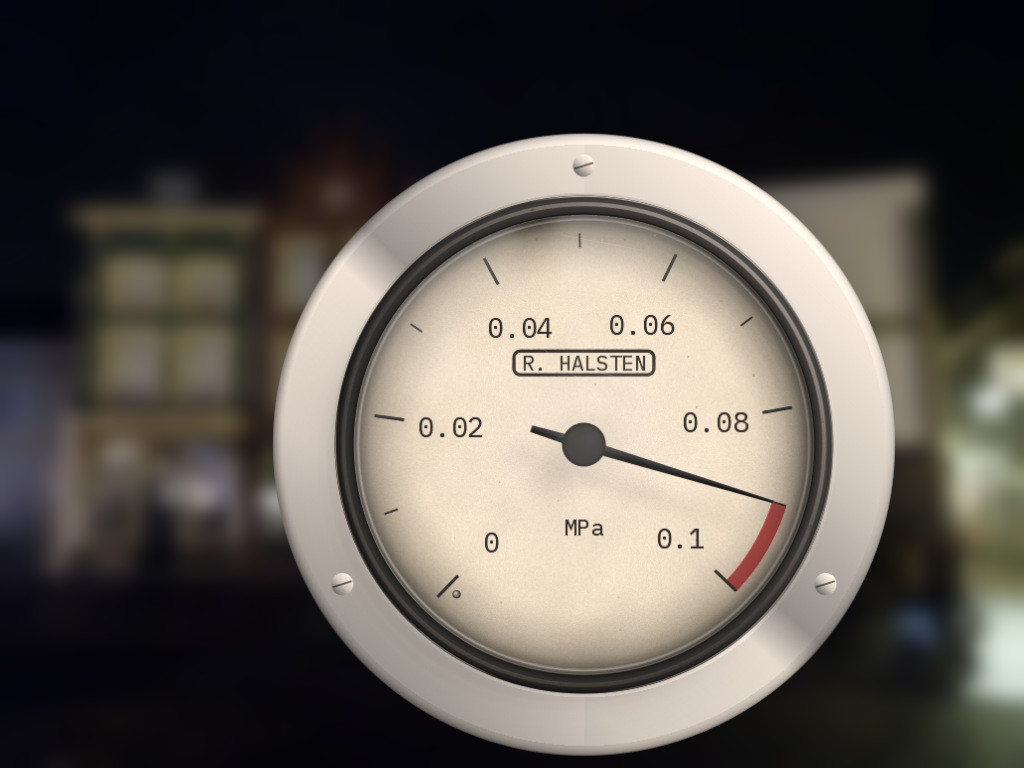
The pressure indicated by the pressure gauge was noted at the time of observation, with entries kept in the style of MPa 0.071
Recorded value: MPa 0.09
